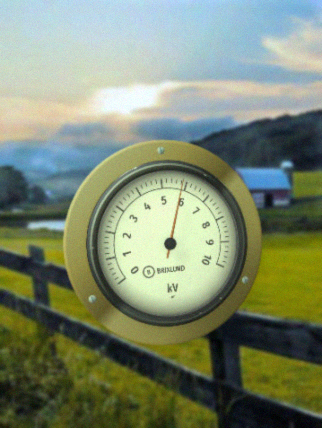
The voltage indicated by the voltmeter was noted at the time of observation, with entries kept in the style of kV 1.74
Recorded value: kV 5.8
